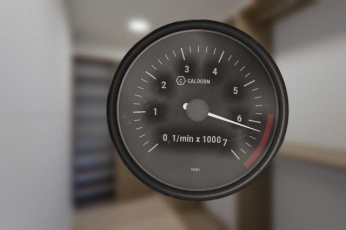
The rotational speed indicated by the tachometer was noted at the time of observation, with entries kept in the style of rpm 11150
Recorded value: rpm 6200
